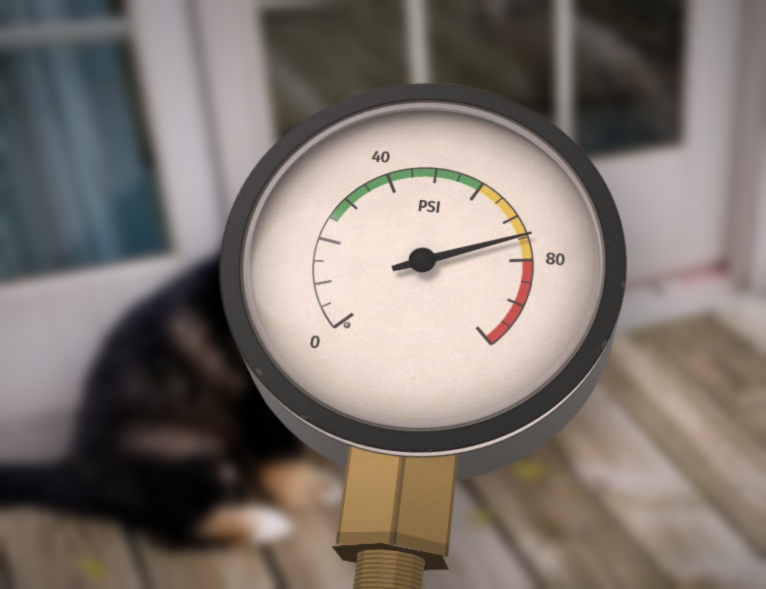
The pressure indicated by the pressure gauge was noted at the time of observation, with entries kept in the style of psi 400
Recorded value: psi 75
